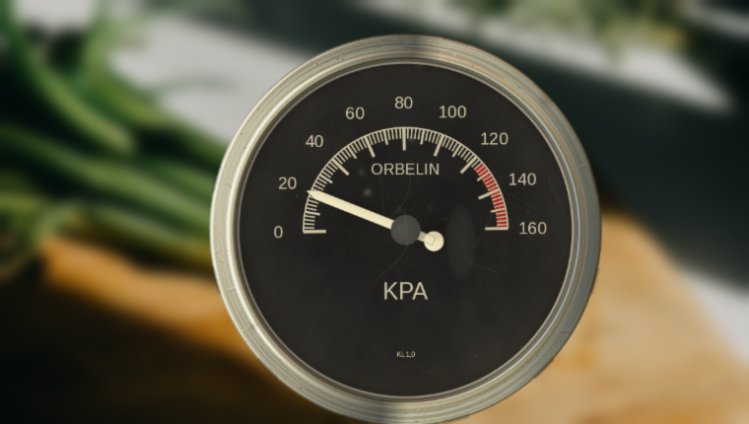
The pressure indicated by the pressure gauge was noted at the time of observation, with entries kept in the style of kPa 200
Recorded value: kPa 20
